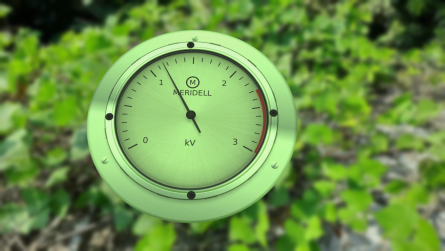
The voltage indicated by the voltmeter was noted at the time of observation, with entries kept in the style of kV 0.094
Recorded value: kV 1.15
